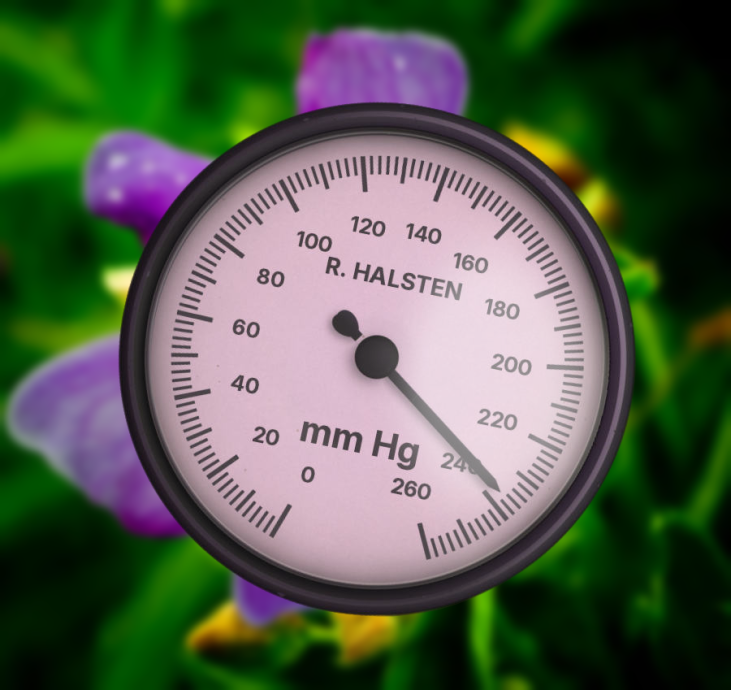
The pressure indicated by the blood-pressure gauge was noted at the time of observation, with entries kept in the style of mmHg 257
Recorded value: mmHg 237
